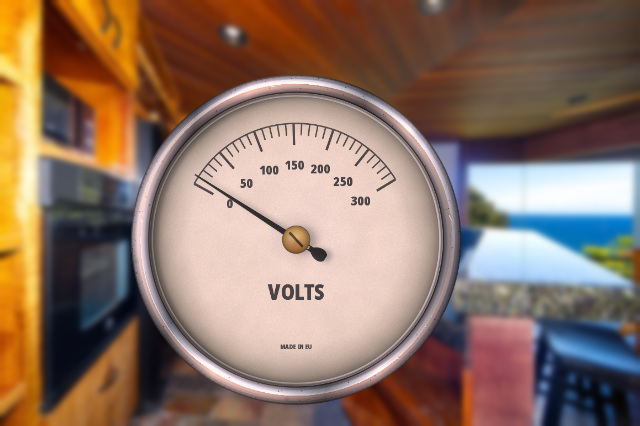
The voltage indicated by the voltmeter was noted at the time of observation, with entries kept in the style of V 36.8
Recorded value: V 10
